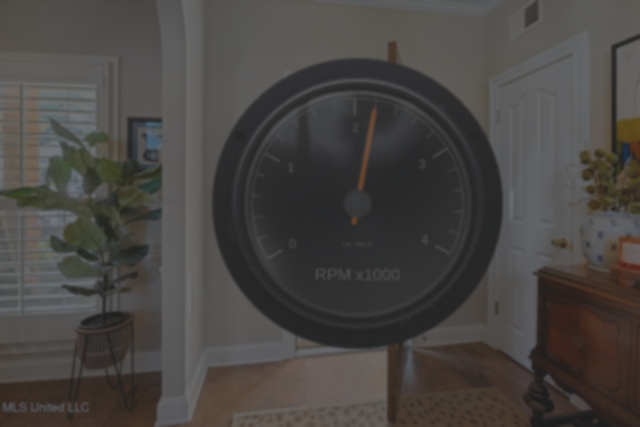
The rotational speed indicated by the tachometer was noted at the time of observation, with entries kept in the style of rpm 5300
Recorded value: rpm 2200
